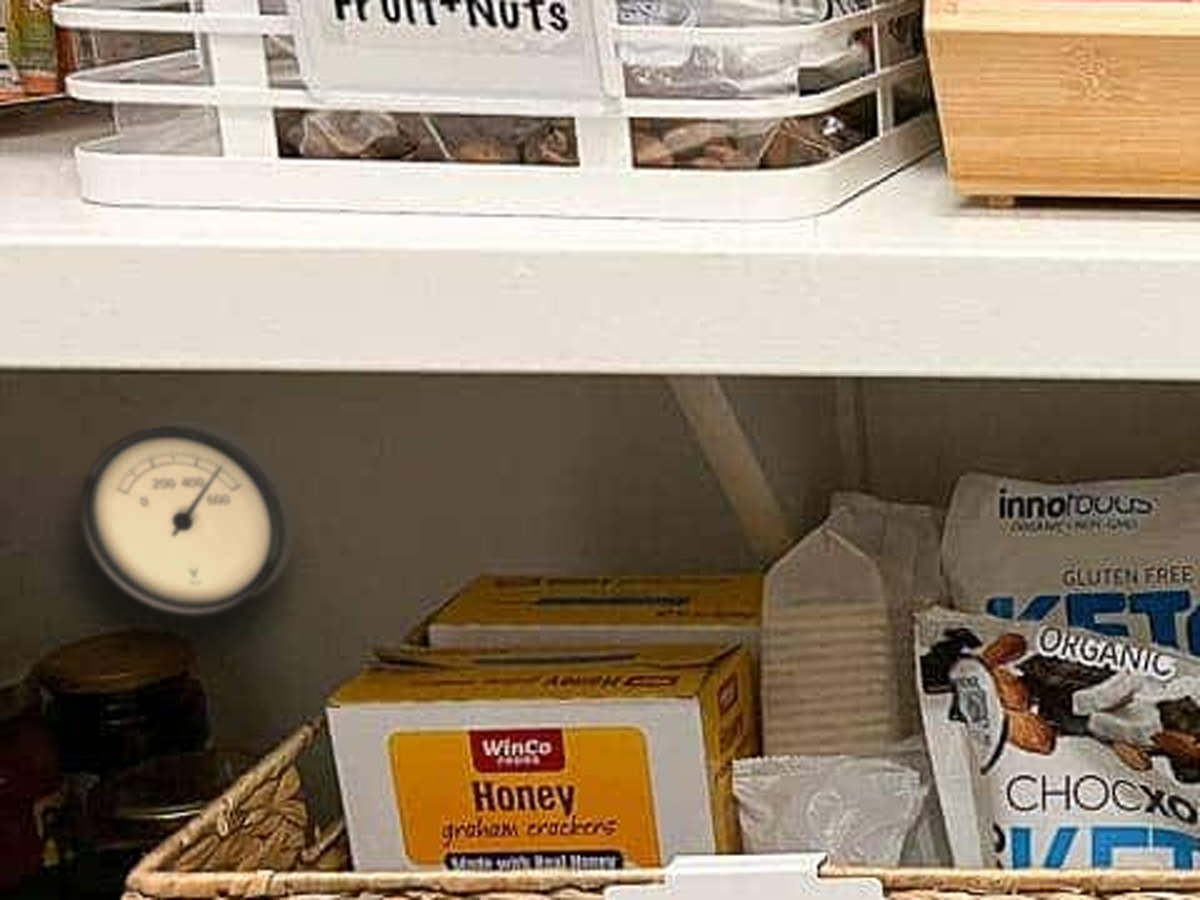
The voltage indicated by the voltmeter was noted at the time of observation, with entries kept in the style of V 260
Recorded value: V 500
